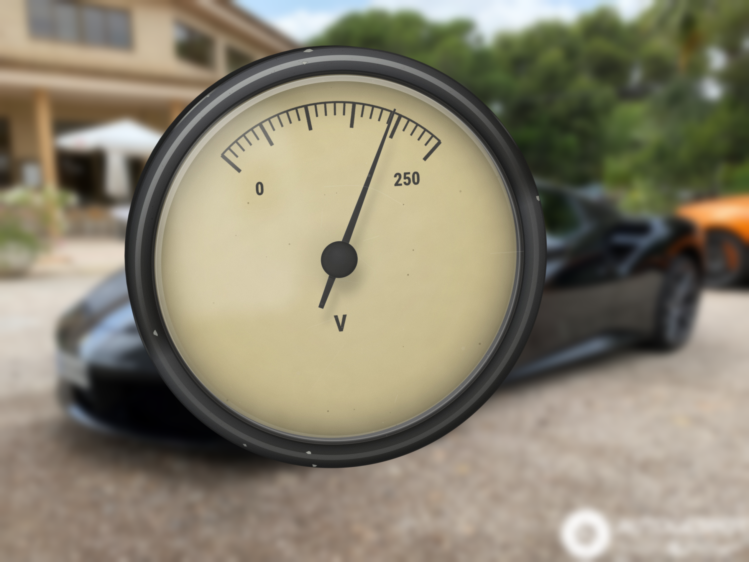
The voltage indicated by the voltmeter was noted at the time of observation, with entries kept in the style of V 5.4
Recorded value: V 190
